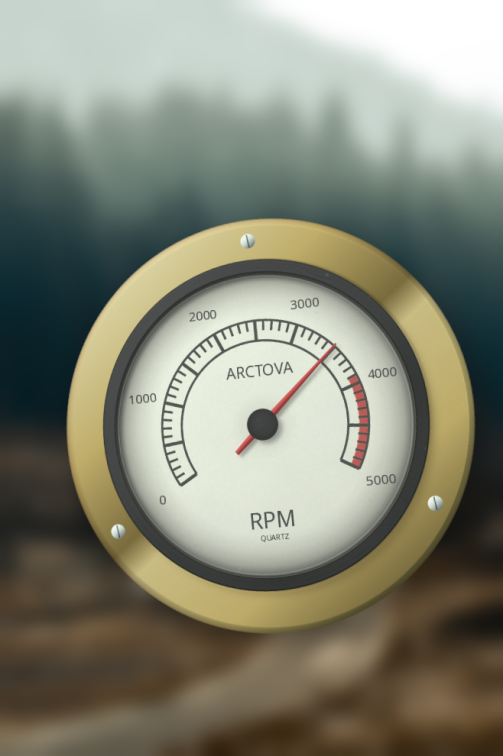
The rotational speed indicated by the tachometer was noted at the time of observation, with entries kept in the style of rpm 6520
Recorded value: rpm 3500
